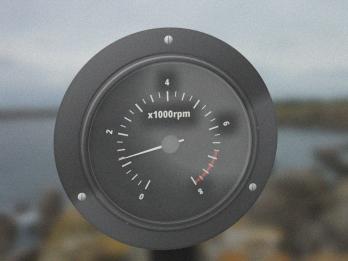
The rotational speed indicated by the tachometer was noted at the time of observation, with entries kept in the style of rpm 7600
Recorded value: rpm 1250
